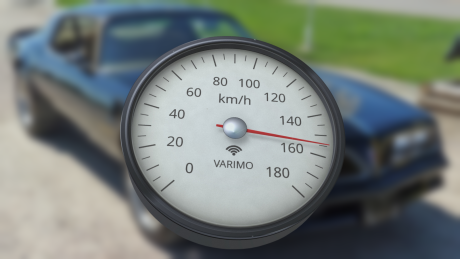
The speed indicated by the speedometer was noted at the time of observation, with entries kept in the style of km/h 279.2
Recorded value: km/h 155
